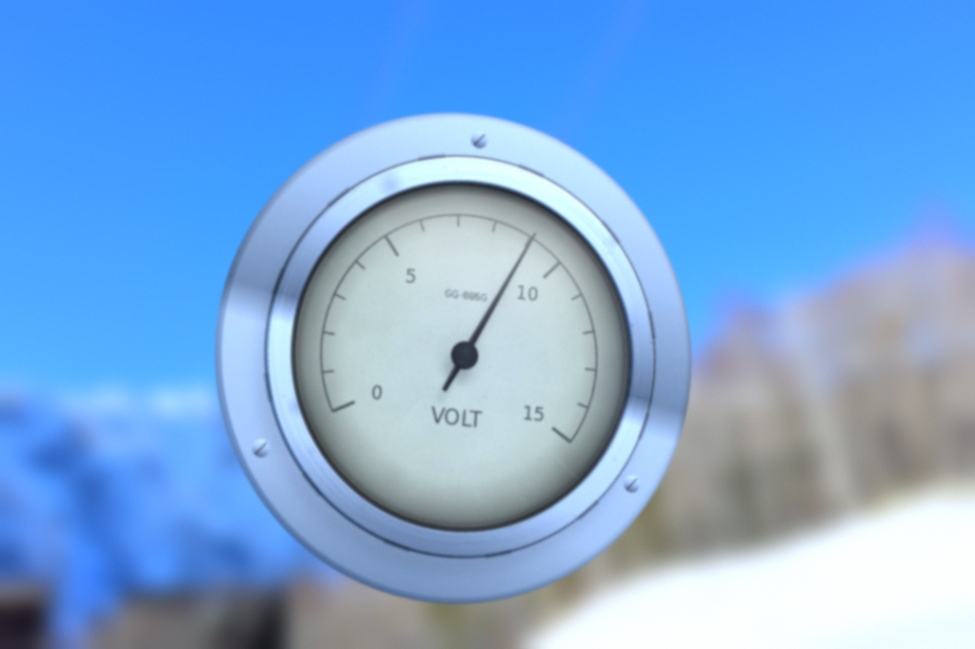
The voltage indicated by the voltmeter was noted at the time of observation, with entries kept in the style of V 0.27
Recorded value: V 9
